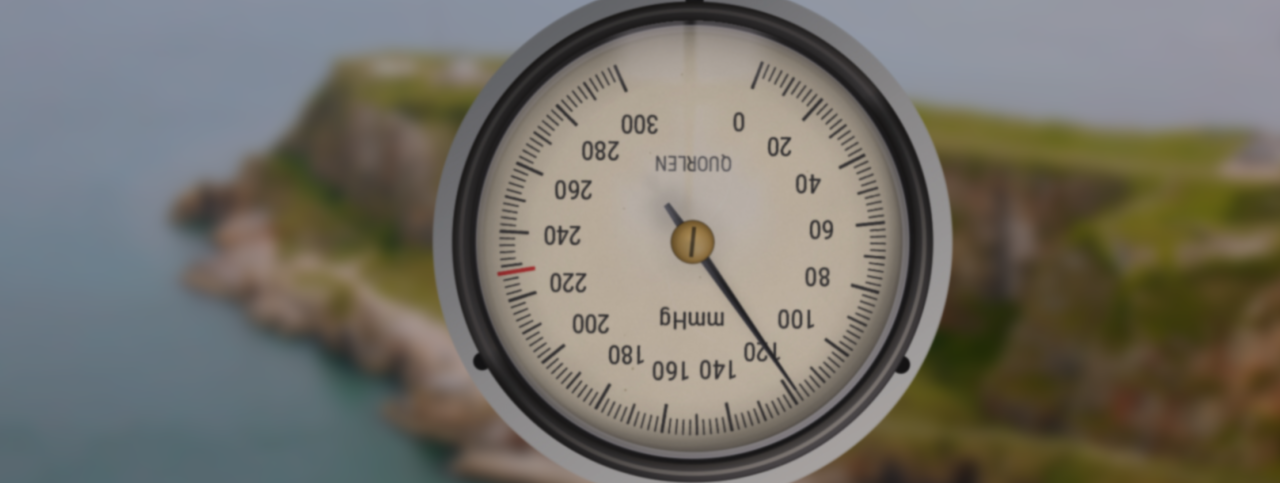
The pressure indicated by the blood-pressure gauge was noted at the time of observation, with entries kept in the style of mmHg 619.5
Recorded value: mmHg 118
